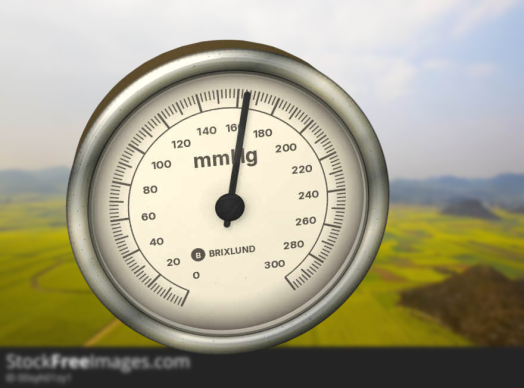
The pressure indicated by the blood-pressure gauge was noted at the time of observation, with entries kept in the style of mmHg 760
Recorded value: mmHg 164
